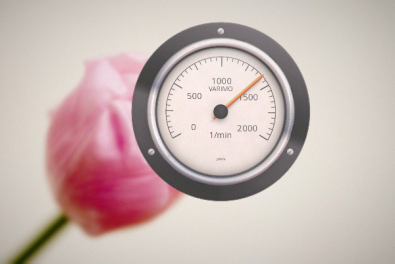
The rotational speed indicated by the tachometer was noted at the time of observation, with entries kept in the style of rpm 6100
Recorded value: rpm 1400
